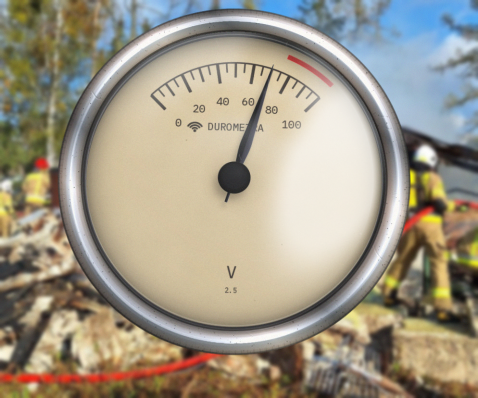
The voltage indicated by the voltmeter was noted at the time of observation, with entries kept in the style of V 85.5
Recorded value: V 70
